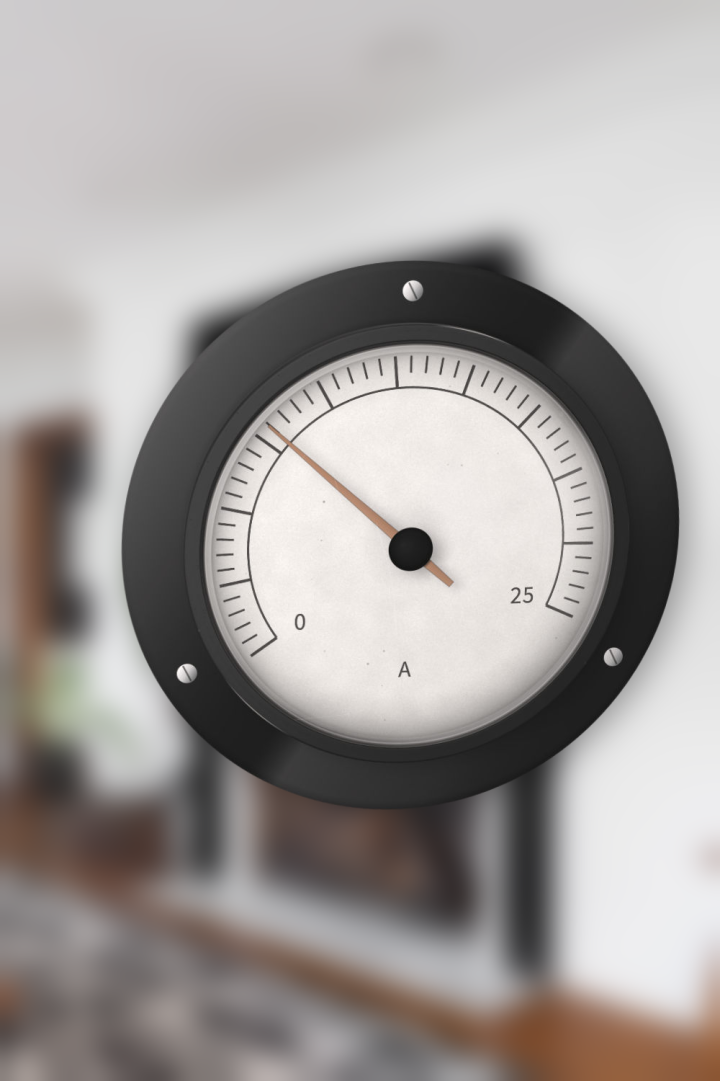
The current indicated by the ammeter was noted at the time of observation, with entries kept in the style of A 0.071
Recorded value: A 8
